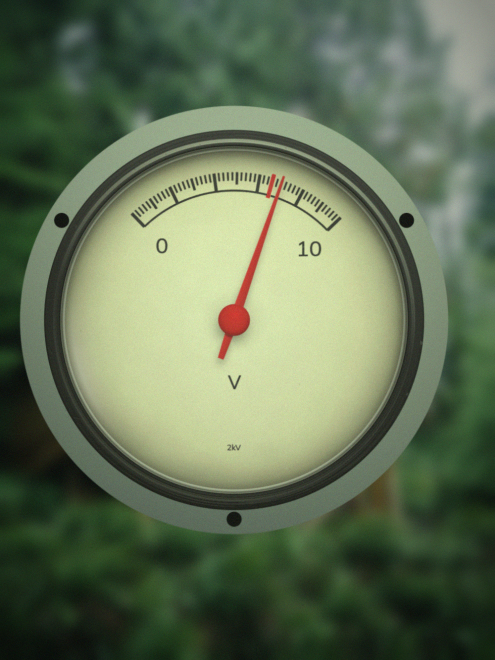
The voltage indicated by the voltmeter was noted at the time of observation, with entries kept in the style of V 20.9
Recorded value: V 7
